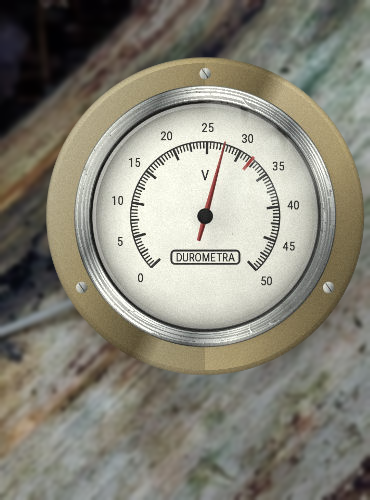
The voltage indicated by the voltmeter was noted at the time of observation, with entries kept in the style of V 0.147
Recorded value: V 27.5
